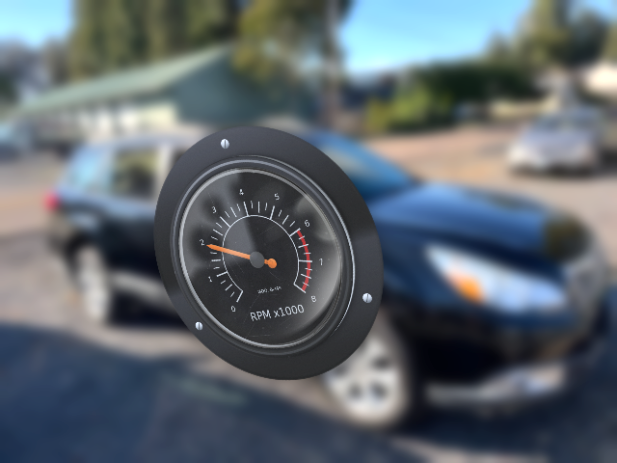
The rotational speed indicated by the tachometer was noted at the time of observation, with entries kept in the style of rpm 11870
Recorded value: rpm 2000
